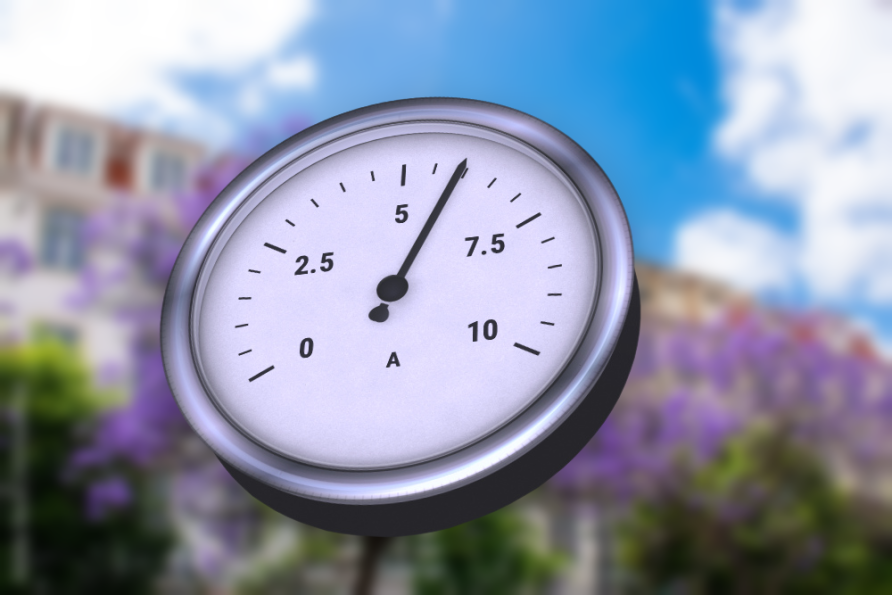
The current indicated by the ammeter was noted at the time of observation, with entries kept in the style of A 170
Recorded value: A 6
